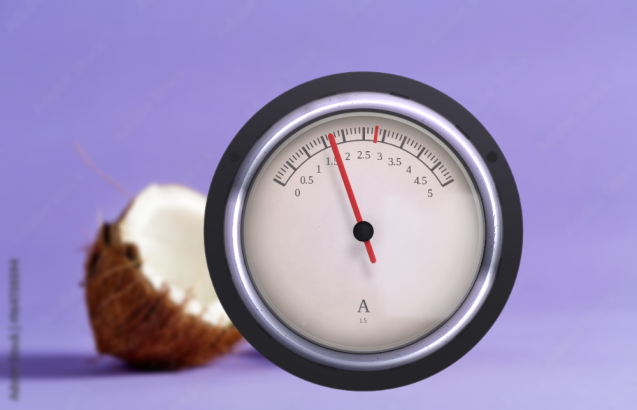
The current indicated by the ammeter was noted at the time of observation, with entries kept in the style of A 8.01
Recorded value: A 1.7
